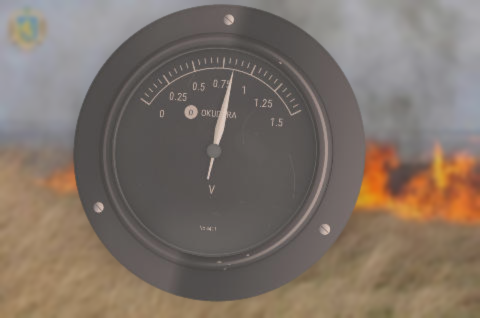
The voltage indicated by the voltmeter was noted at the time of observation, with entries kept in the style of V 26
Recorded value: V 0.85
